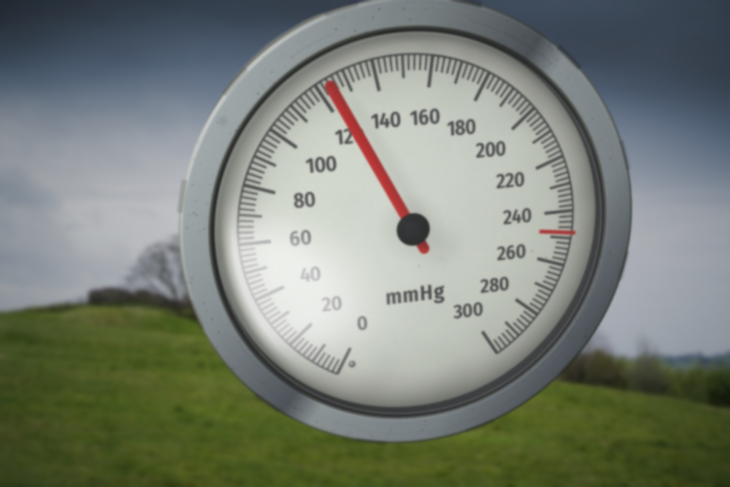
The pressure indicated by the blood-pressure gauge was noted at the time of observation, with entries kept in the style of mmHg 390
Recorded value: mmHg 124
